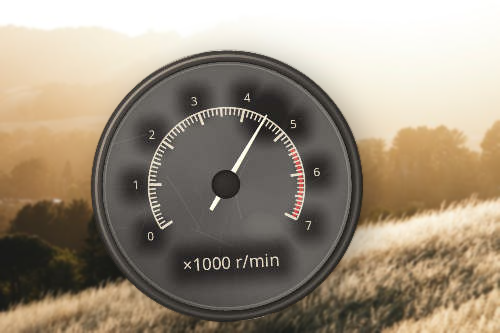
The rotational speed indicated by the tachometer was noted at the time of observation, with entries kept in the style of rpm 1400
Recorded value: rpm 4500
